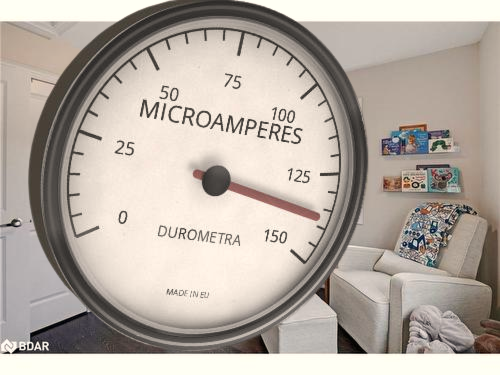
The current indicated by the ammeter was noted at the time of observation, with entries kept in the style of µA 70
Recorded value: µA 137.5
